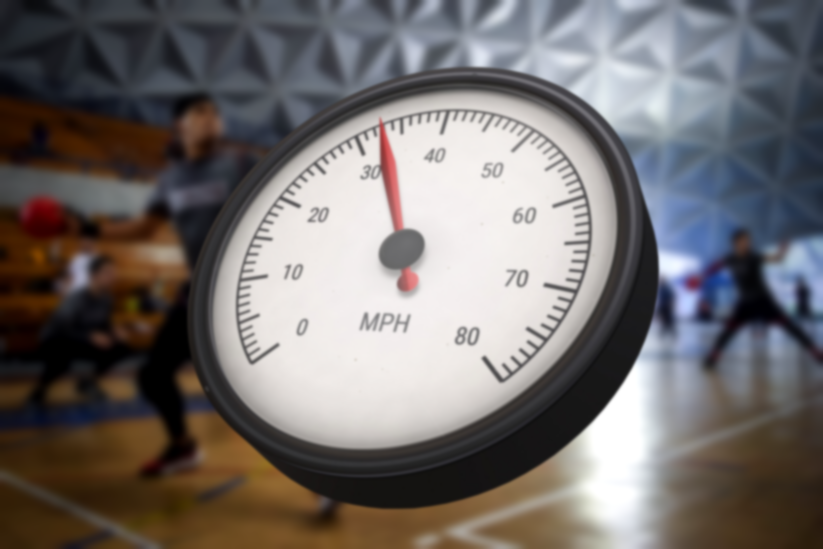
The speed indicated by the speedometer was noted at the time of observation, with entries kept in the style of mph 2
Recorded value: mph 33
